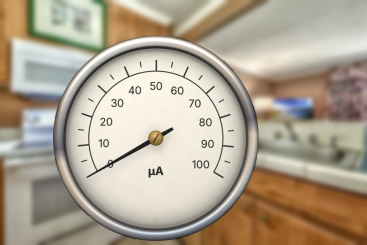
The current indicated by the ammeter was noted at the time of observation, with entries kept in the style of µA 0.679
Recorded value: µA 0
